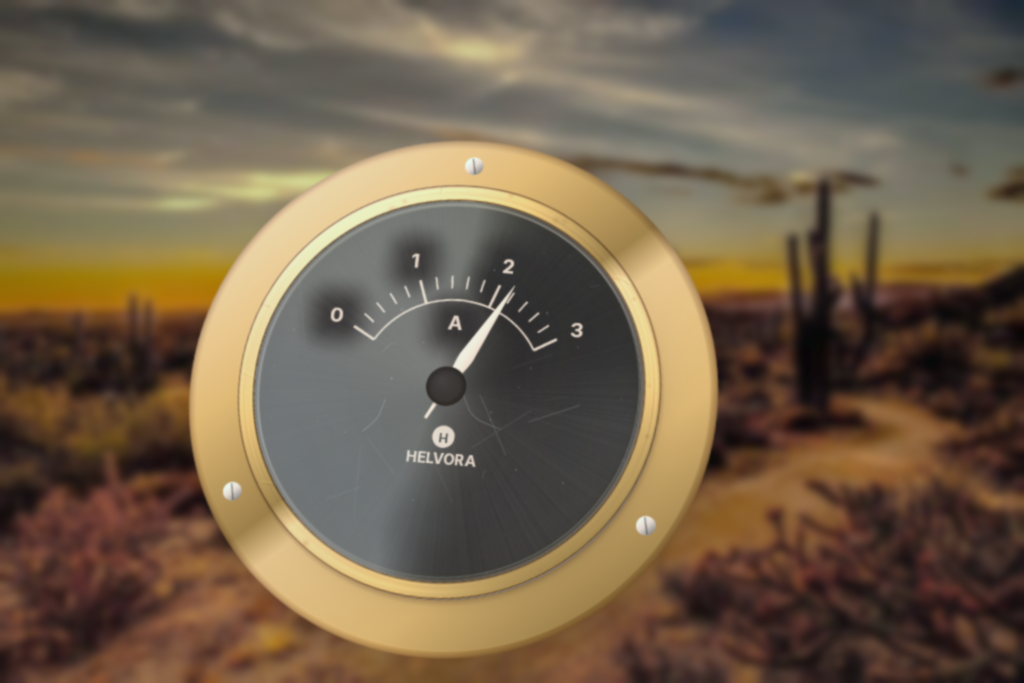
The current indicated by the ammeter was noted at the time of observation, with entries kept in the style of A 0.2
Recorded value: A 2.2
